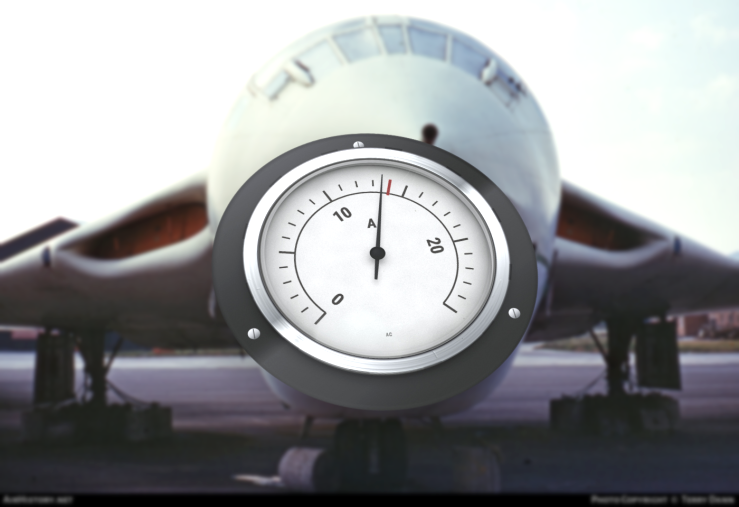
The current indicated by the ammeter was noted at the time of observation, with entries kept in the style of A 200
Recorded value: A 13.5
